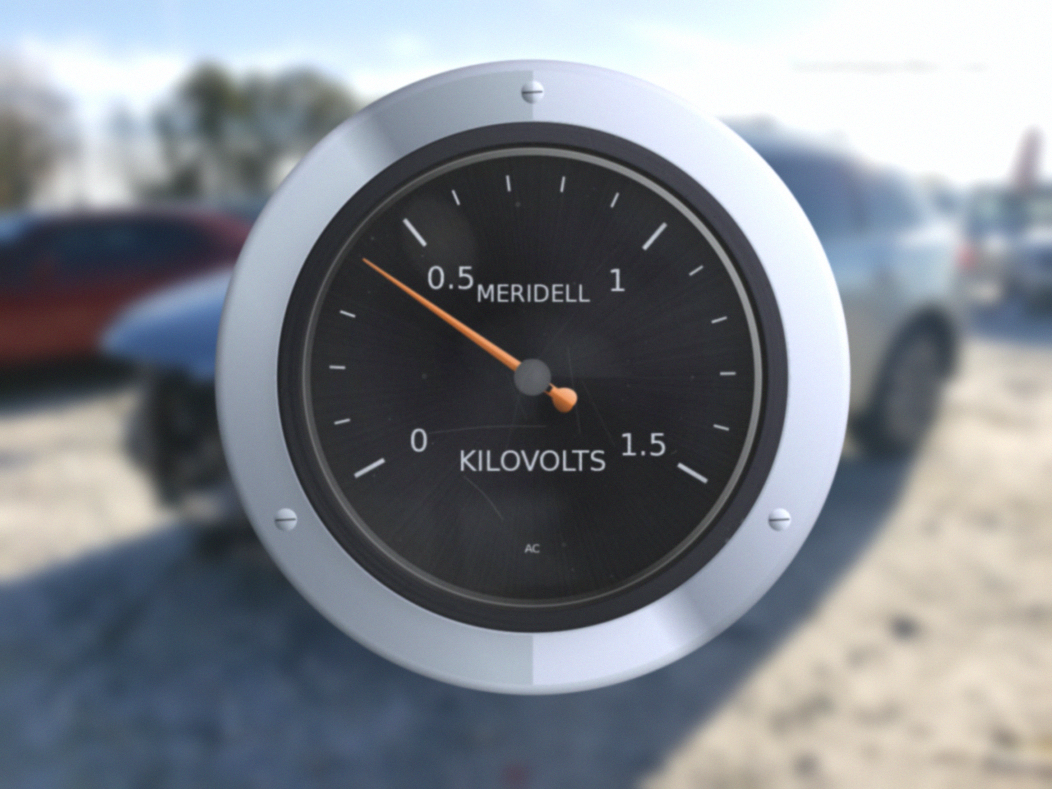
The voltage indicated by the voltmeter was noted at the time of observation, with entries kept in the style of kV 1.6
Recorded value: kV 0.4
